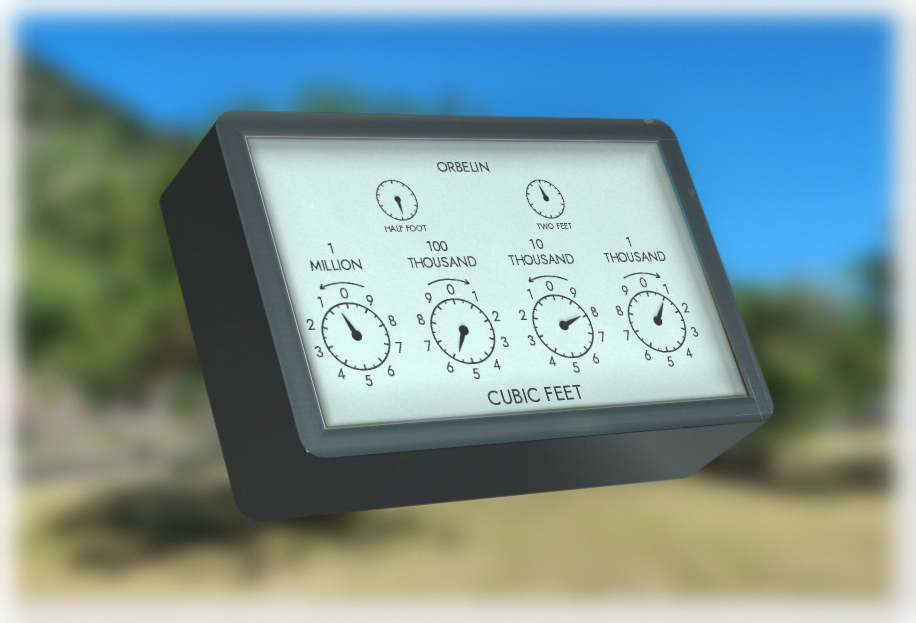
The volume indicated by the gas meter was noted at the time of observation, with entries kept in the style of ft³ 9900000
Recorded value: ft³ 58100
